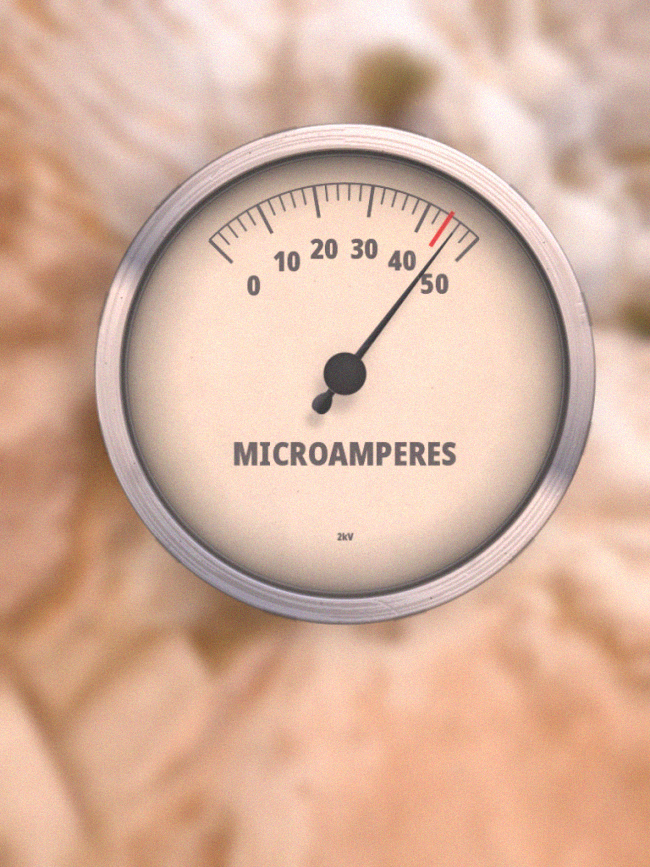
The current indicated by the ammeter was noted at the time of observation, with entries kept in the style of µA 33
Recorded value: µA 46
